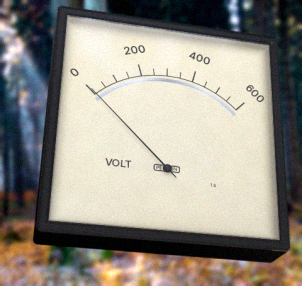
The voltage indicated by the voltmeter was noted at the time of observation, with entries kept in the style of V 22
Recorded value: V 0
